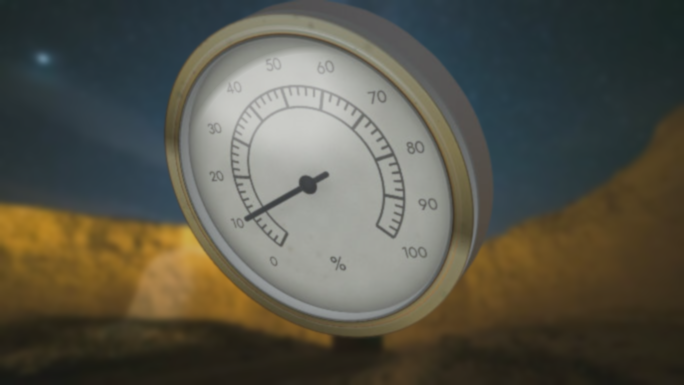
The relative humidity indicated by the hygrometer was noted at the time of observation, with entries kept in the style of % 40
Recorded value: % 10
